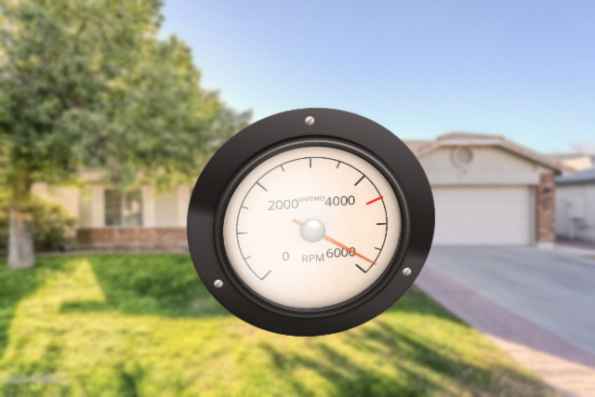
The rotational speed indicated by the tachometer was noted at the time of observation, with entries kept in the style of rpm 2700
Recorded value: rpm 5750
